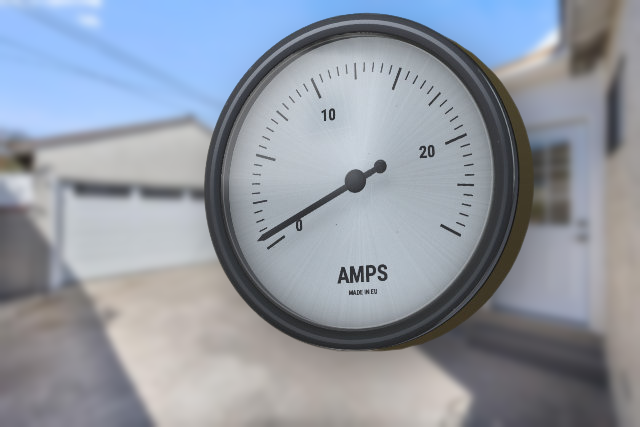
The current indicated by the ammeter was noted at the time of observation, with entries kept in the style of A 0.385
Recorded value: A 0.5
